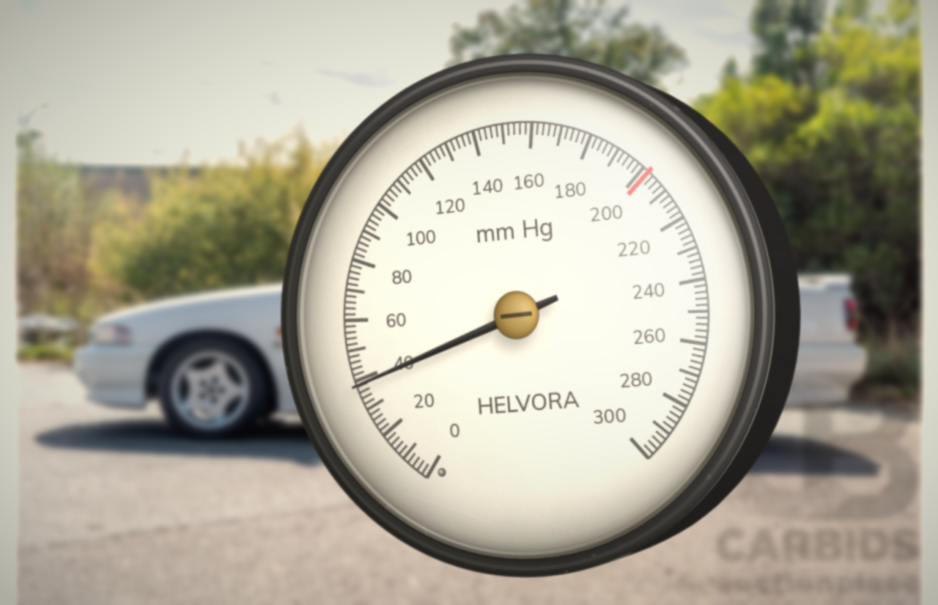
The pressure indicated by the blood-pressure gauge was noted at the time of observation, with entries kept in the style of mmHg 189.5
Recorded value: mmHg 38
